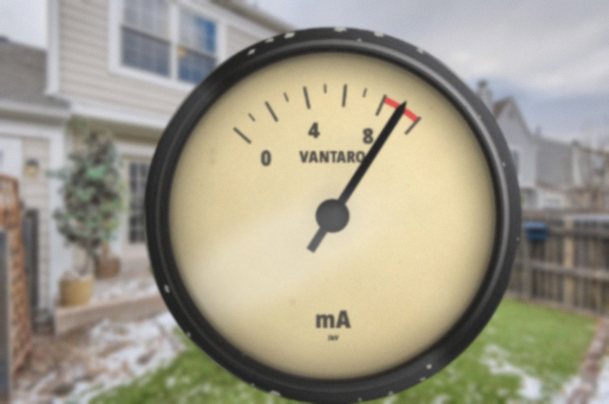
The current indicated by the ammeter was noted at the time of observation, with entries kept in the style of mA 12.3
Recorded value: mA 9
